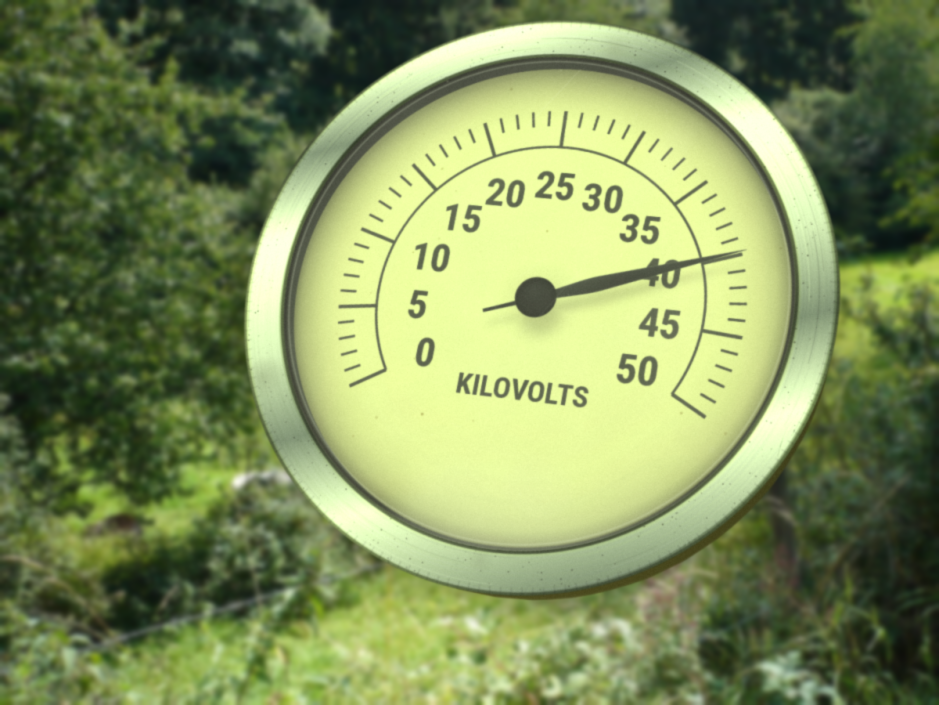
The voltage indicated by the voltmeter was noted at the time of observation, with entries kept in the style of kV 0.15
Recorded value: kV 40
